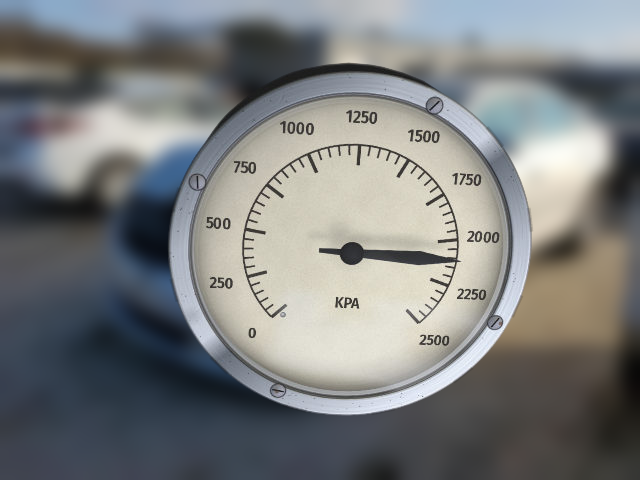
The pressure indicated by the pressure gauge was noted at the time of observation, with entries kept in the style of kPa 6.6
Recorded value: kPa 2100
